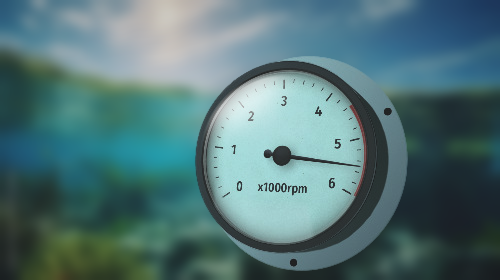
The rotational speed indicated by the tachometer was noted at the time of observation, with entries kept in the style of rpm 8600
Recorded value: rpm 5500
